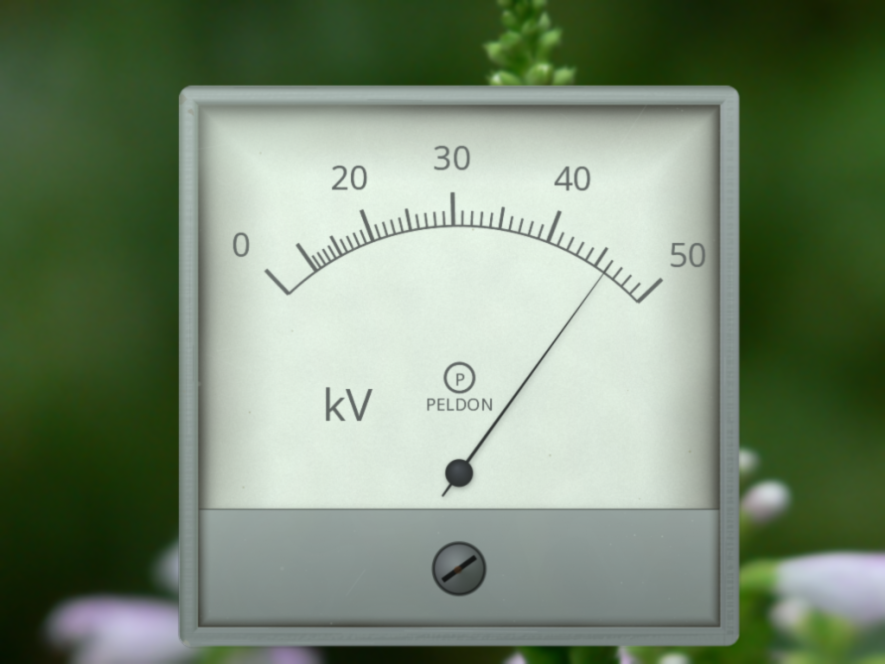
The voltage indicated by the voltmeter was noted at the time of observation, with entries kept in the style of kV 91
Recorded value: kV 46
